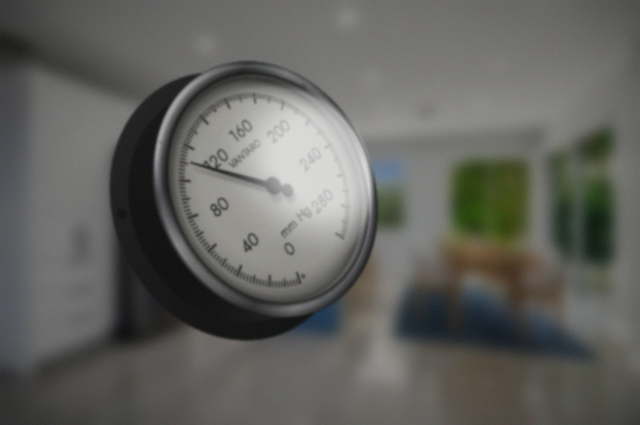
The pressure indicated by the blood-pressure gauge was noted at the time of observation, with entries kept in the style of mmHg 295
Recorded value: mmHg 110
